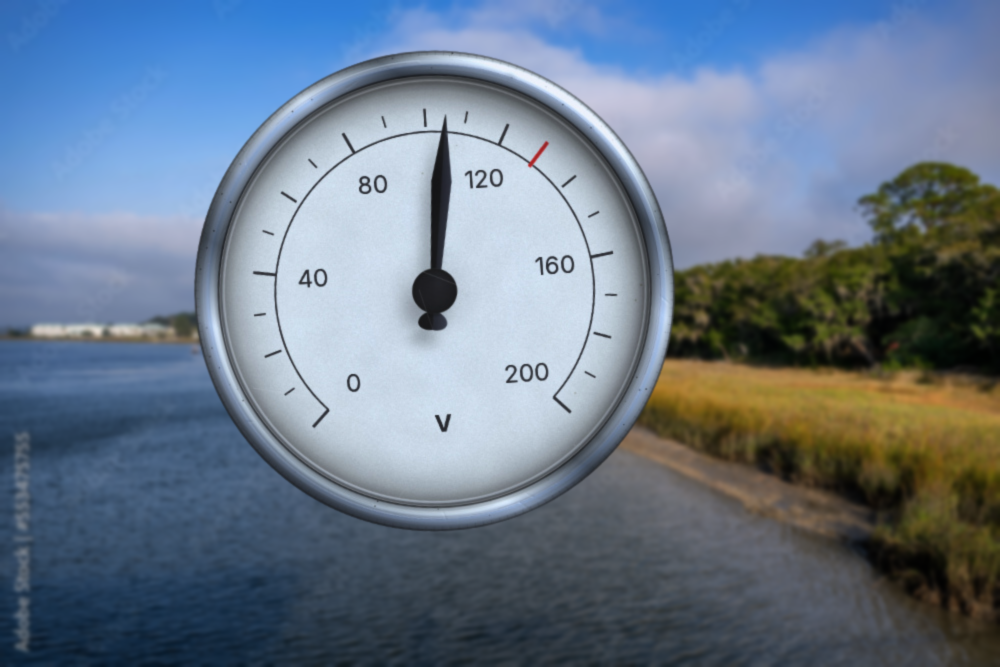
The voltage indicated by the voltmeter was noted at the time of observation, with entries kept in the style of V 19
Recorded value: V 105
